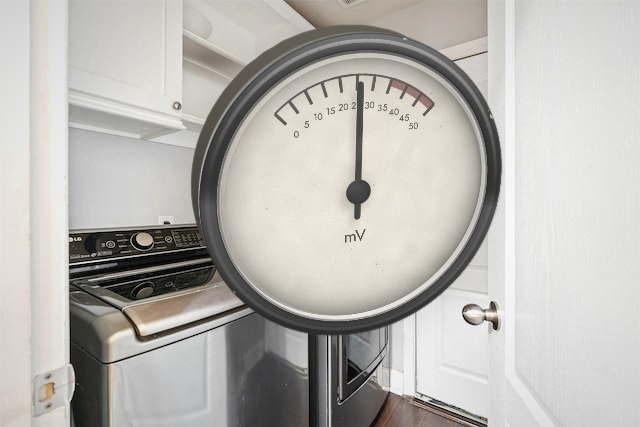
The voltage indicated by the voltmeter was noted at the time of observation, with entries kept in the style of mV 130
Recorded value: mV 25
